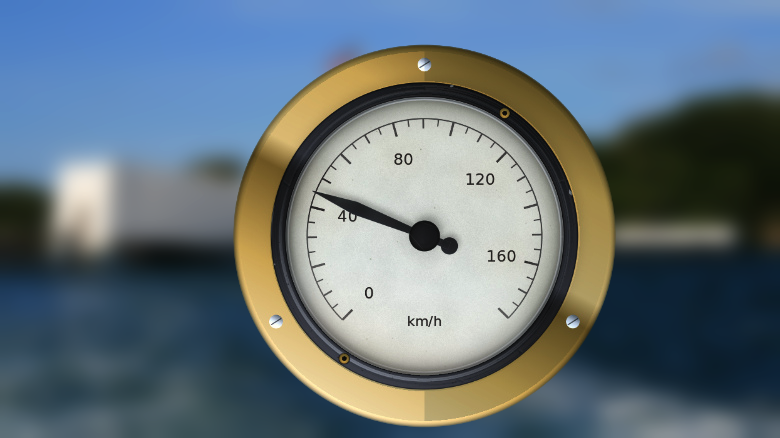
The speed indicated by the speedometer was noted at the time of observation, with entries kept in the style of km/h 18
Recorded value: km/h 45
